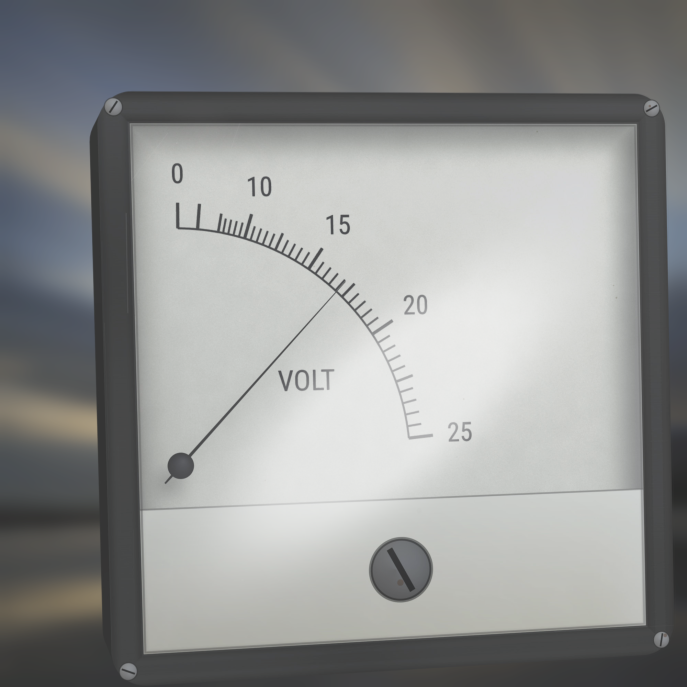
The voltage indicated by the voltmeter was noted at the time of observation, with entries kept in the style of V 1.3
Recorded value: V 17
